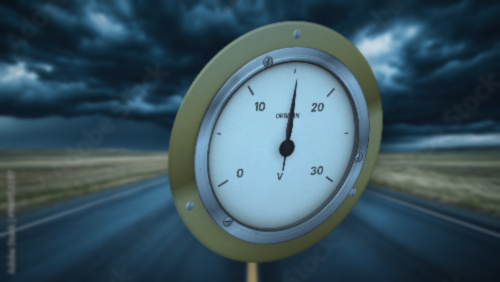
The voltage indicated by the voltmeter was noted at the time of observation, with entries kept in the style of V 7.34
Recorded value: V 15
